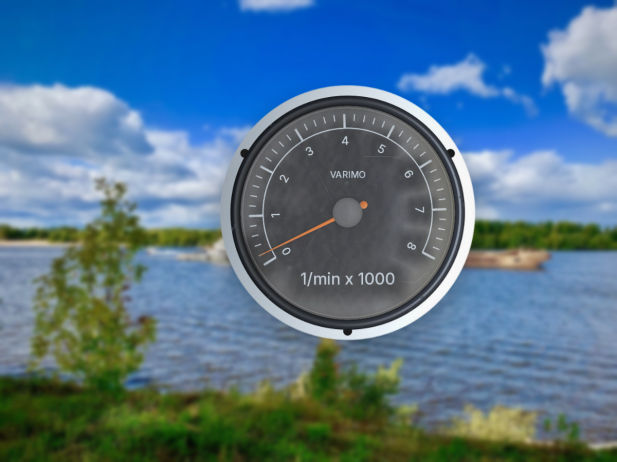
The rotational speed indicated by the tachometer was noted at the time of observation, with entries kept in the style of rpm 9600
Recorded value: rpm 200
